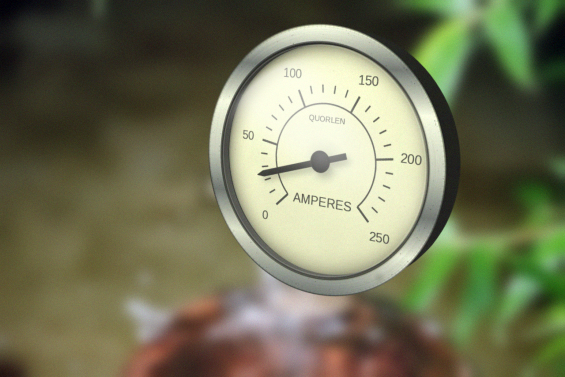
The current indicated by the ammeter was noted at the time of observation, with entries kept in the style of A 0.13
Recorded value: A 25
